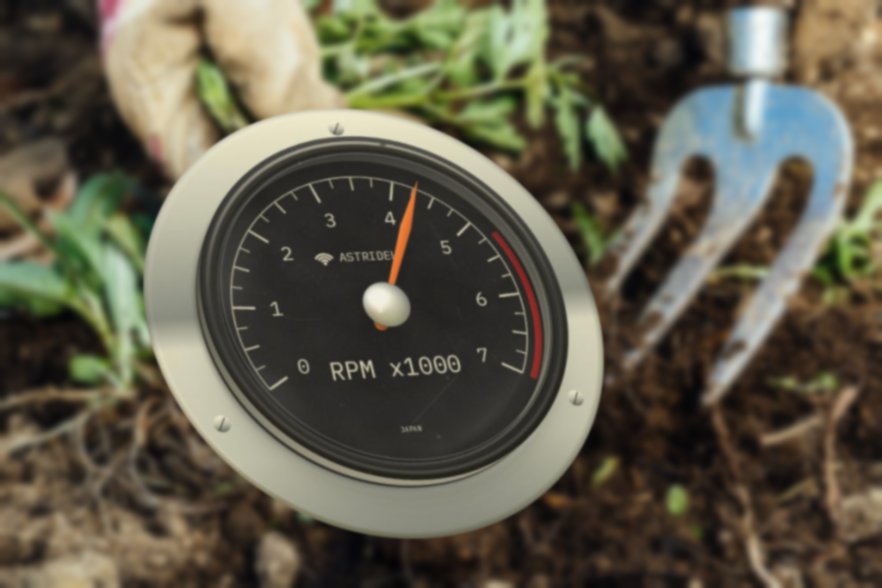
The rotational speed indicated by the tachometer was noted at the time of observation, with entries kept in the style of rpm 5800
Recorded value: rpm 4250
